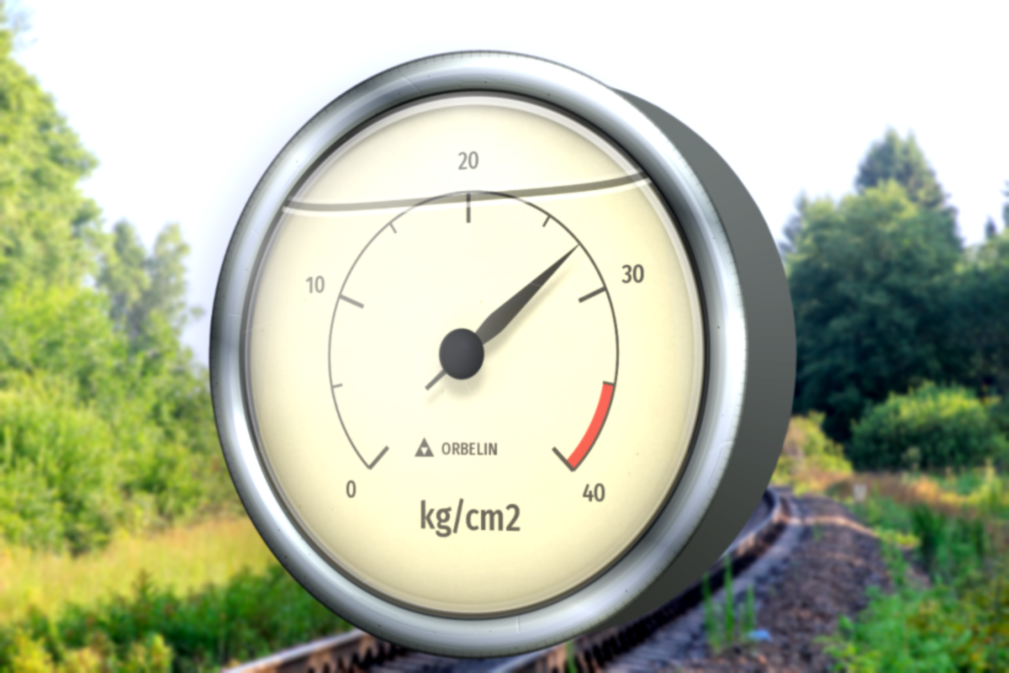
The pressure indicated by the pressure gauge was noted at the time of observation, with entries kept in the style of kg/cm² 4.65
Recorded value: kg/cm² 27.5
